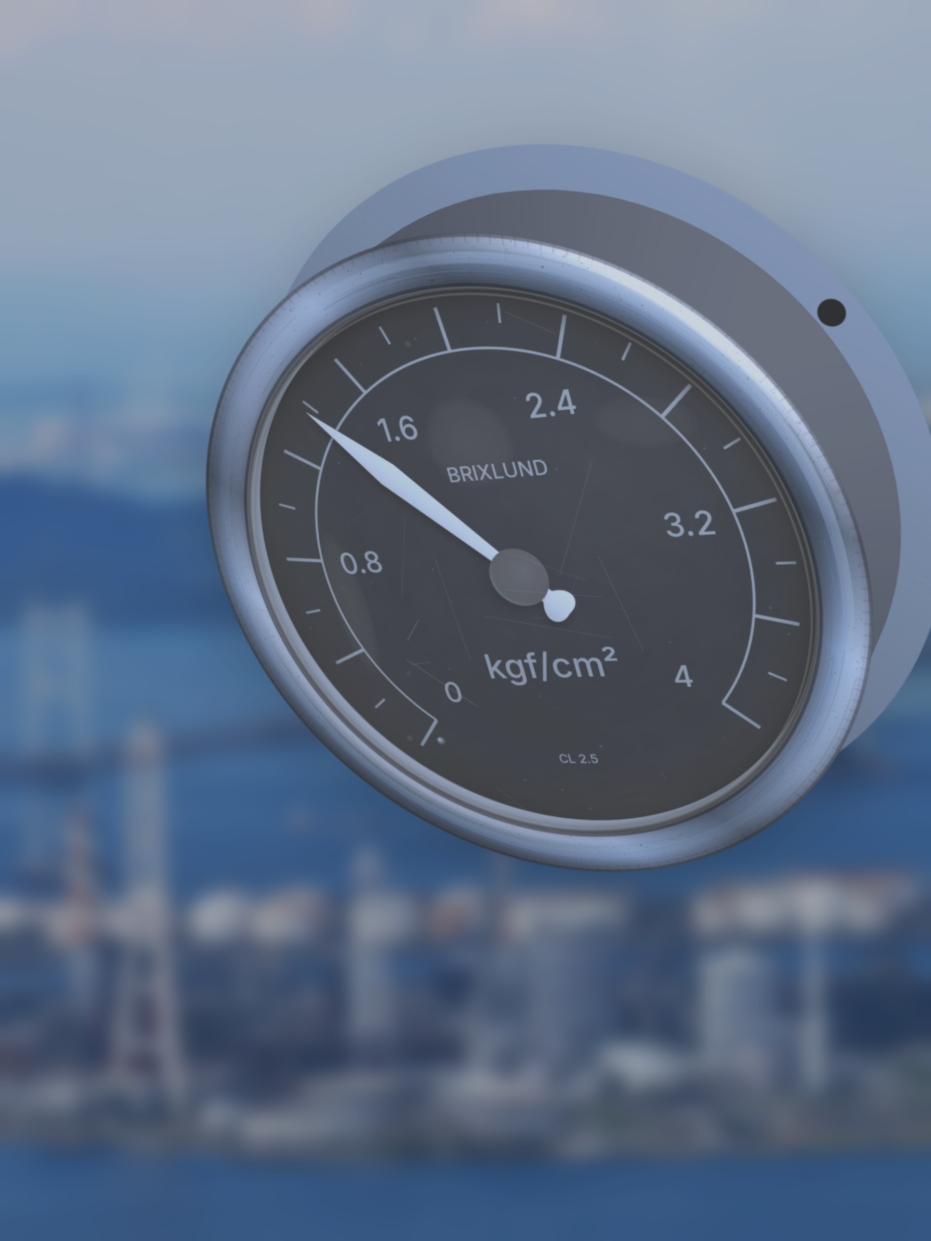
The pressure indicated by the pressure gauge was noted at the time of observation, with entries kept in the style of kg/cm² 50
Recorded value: kg/cm² 1.4
